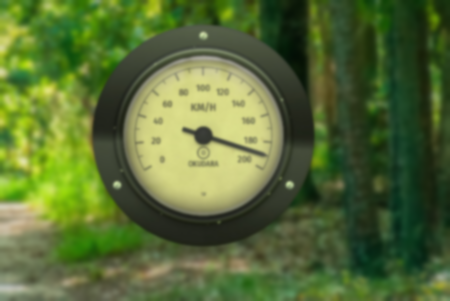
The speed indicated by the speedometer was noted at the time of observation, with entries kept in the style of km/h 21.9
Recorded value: km/h 190
